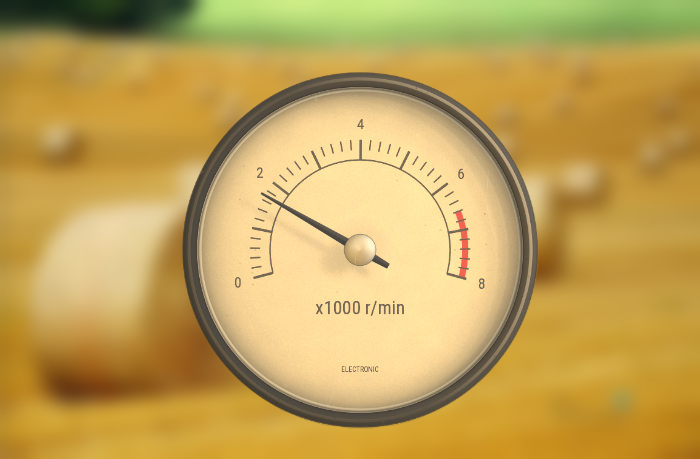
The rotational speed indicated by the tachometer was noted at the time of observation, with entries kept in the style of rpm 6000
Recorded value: rpm 1700
